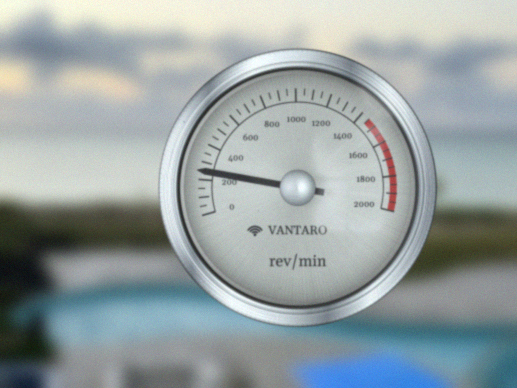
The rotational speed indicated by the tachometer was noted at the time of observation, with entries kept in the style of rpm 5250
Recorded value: rpm 250
